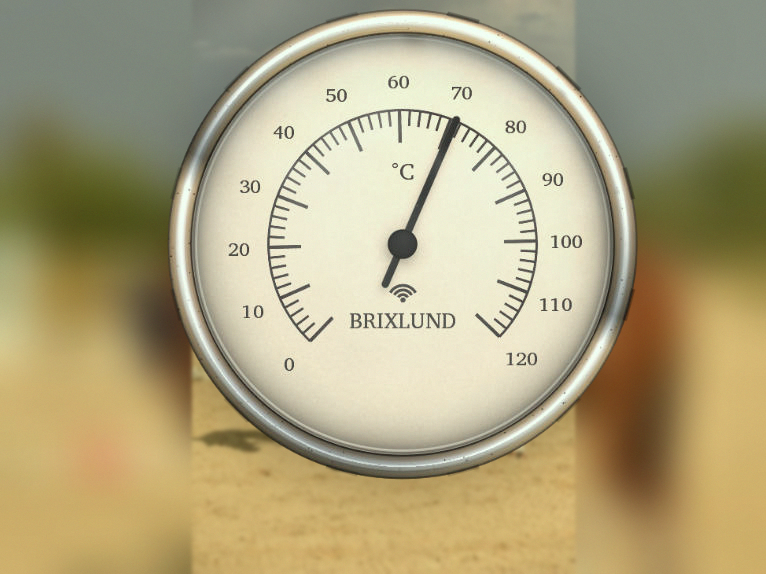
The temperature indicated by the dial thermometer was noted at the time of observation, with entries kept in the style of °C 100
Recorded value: °C 71
